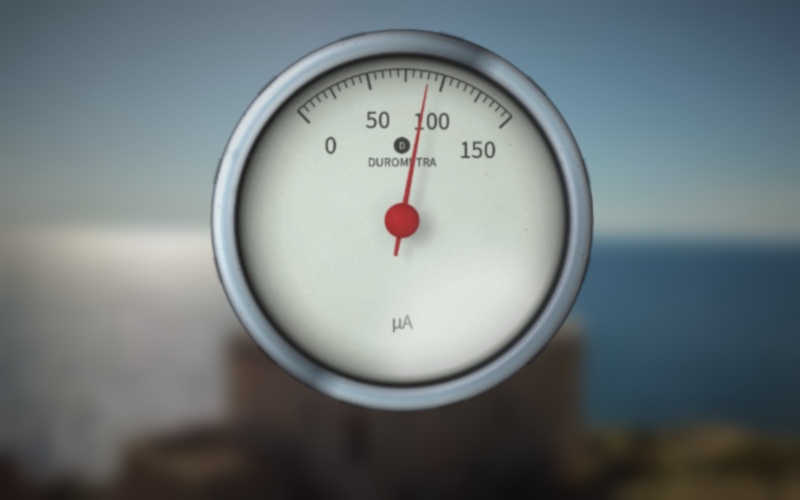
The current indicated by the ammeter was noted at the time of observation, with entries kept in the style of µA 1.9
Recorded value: µA 90
